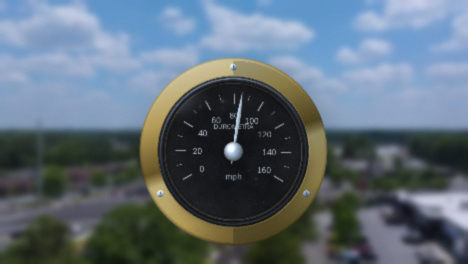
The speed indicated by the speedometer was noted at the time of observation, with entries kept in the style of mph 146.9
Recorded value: mph 85
